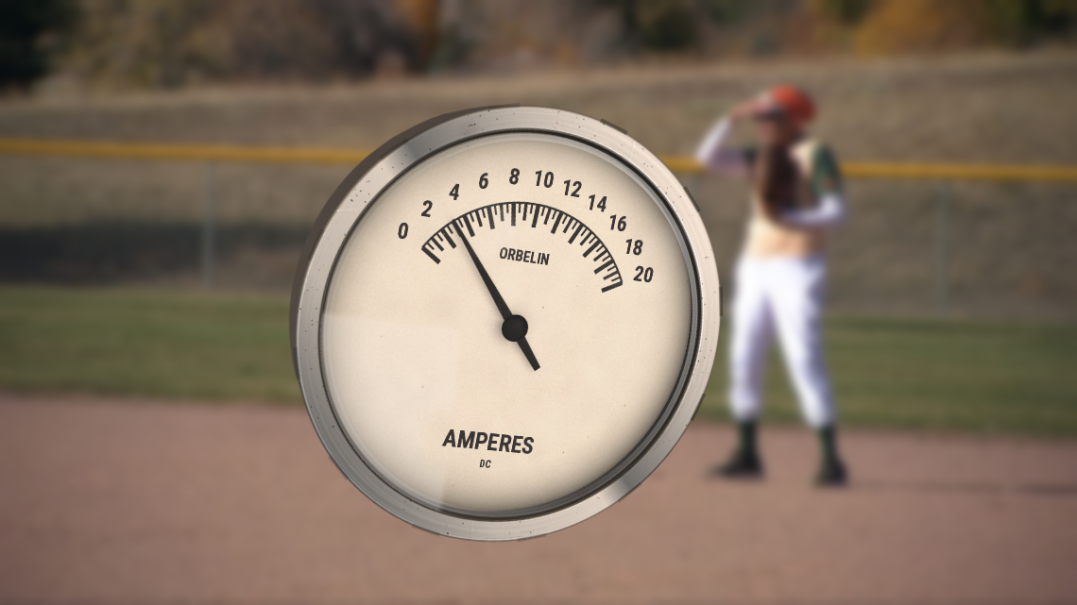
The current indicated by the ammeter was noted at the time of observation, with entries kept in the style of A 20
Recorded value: A 3
